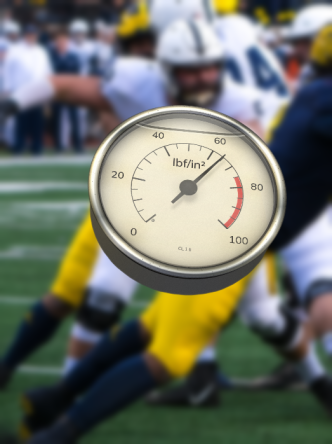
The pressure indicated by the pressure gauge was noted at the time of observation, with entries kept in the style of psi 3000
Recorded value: psi 65
